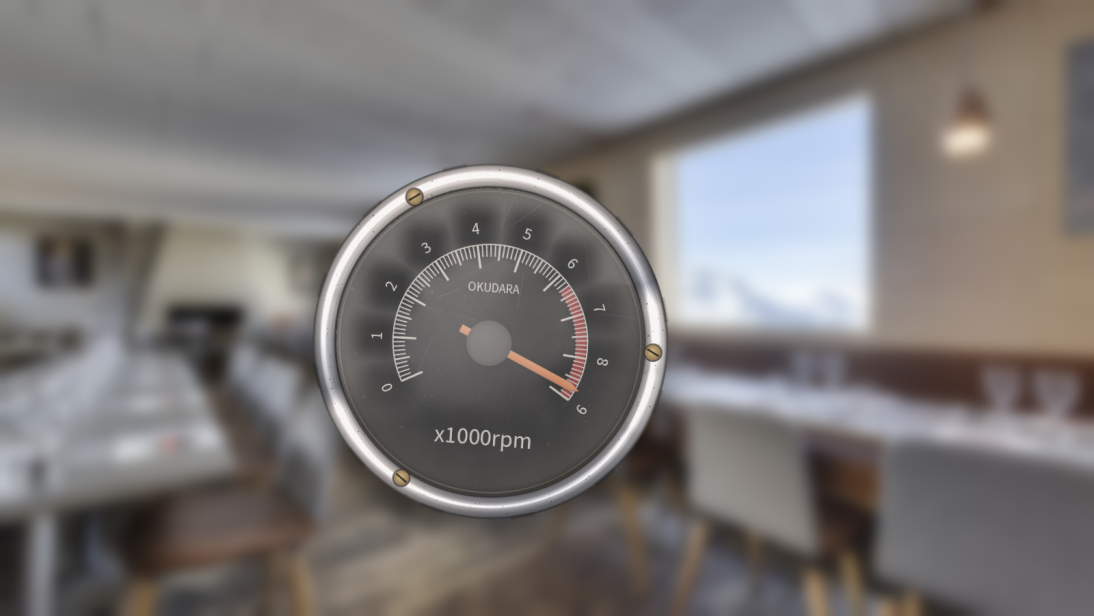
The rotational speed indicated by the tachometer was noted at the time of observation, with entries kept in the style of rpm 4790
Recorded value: rpm 8700
